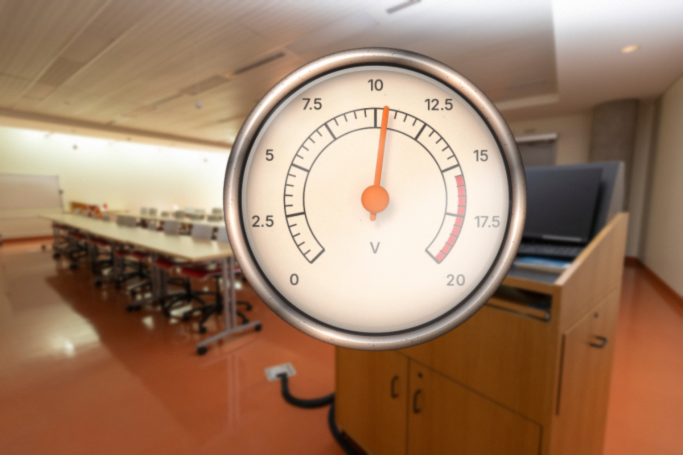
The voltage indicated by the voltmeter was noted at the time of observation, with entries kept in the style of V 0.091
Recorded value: V 10.5
